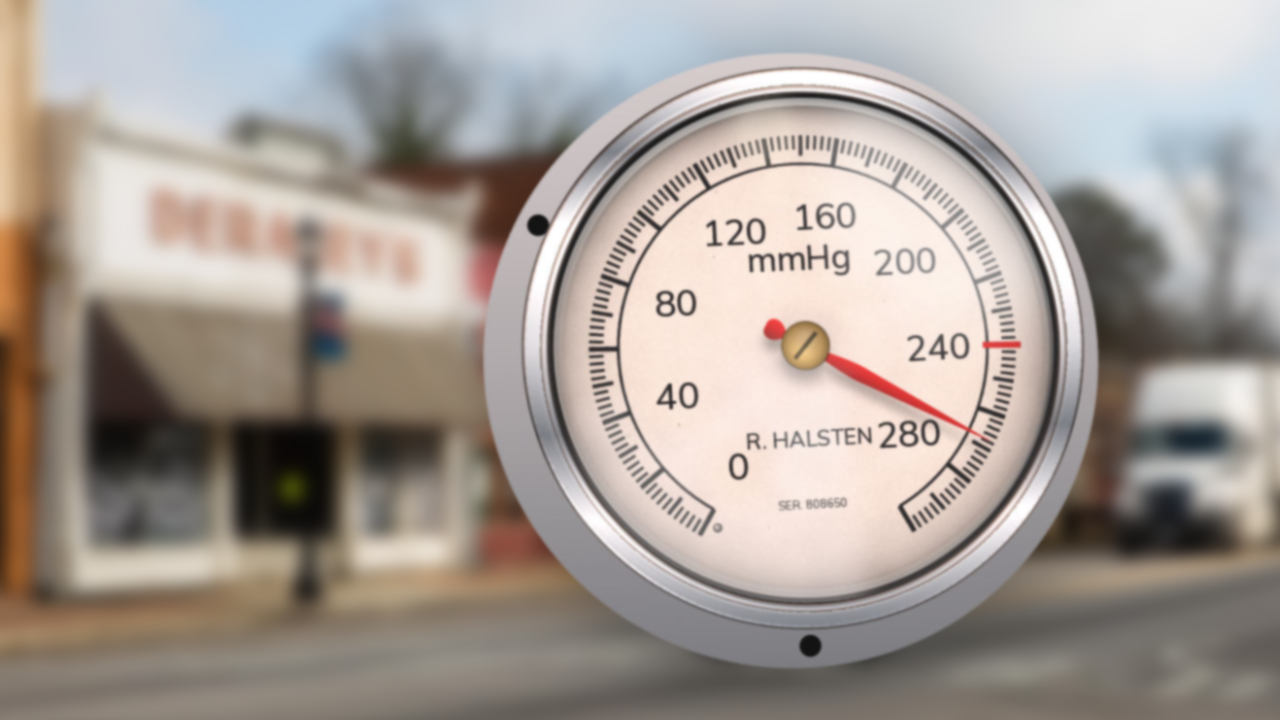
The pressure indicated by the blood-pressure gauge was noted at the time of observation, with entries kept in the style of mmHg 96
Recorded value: mmHg 268
